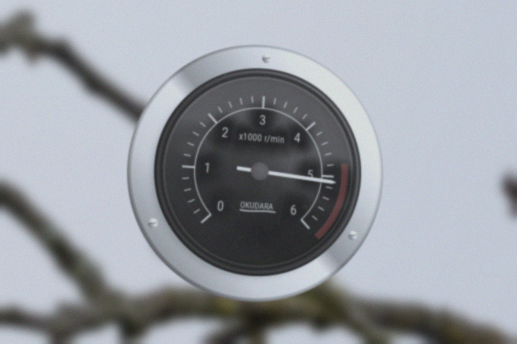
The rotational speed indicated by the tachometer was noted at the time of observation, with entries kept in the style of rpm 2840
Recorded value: rpm 5100
